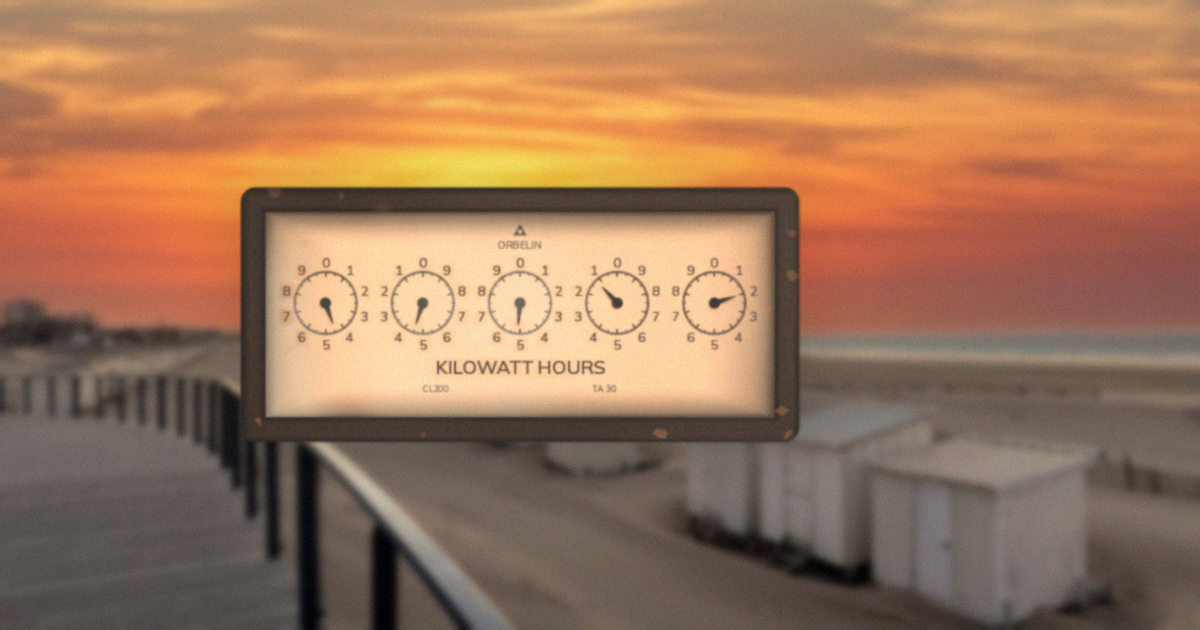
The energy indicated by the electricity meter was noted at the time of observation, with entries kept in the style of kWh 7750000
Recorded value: kWh 44512
